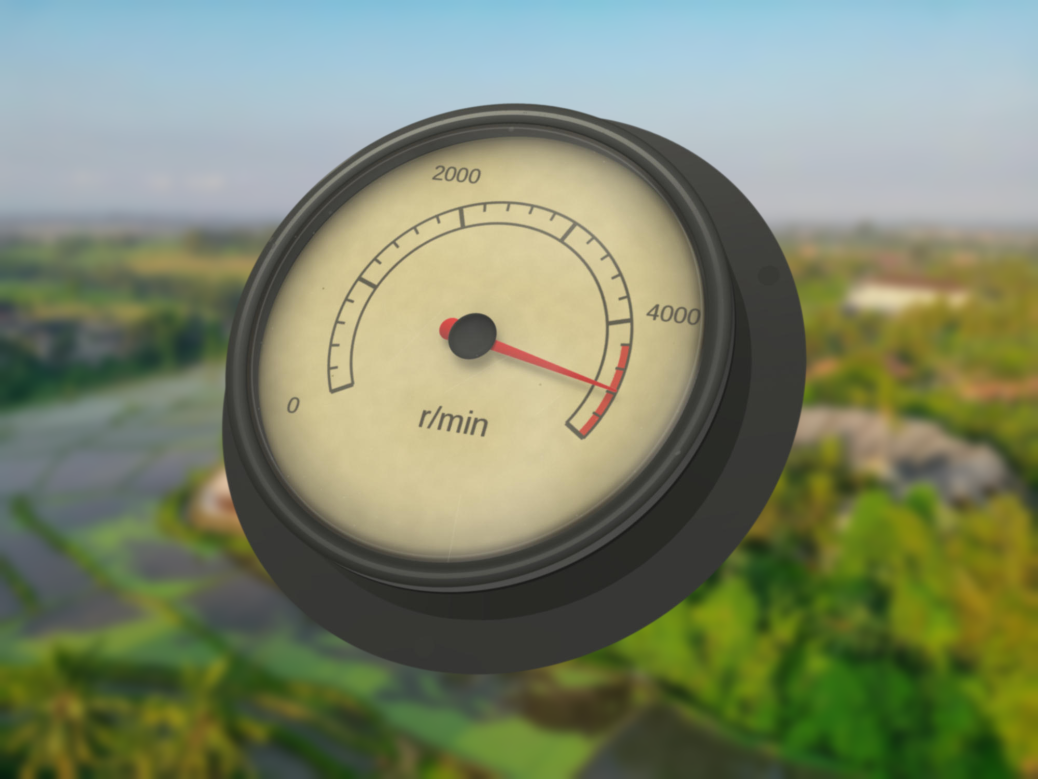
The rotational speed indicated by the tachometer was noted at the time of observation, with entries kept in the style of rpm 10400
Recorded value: rpm 4600
